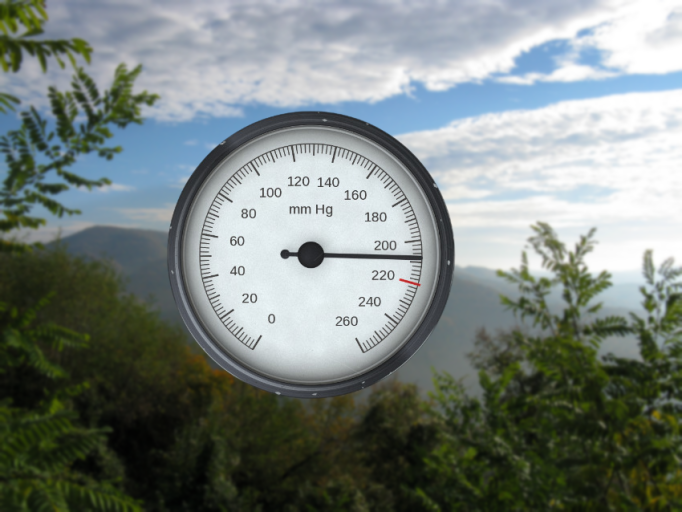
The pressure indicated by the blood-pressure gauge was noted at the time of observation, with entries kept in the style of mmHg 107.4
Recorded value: mmHg 208
